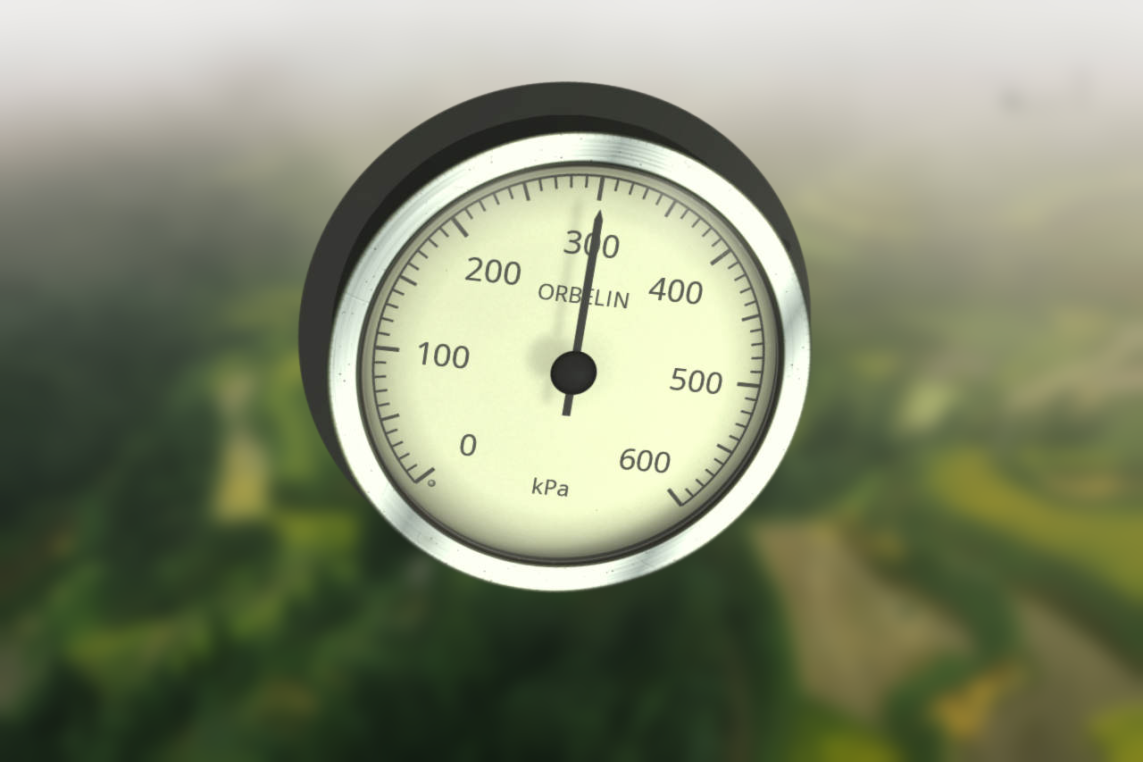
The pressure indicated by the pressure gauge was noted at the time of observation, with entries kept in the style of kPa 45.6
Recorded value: kPa 300
